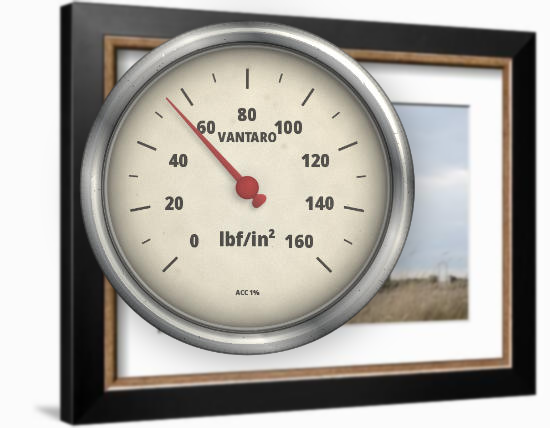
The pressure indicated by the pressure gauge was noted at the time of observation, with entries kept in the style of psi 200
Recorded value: psi 55
